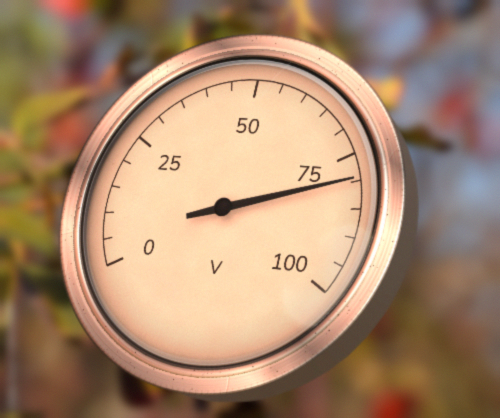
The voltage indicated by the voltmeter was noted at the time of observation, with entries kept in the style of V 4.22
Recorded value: V 80
